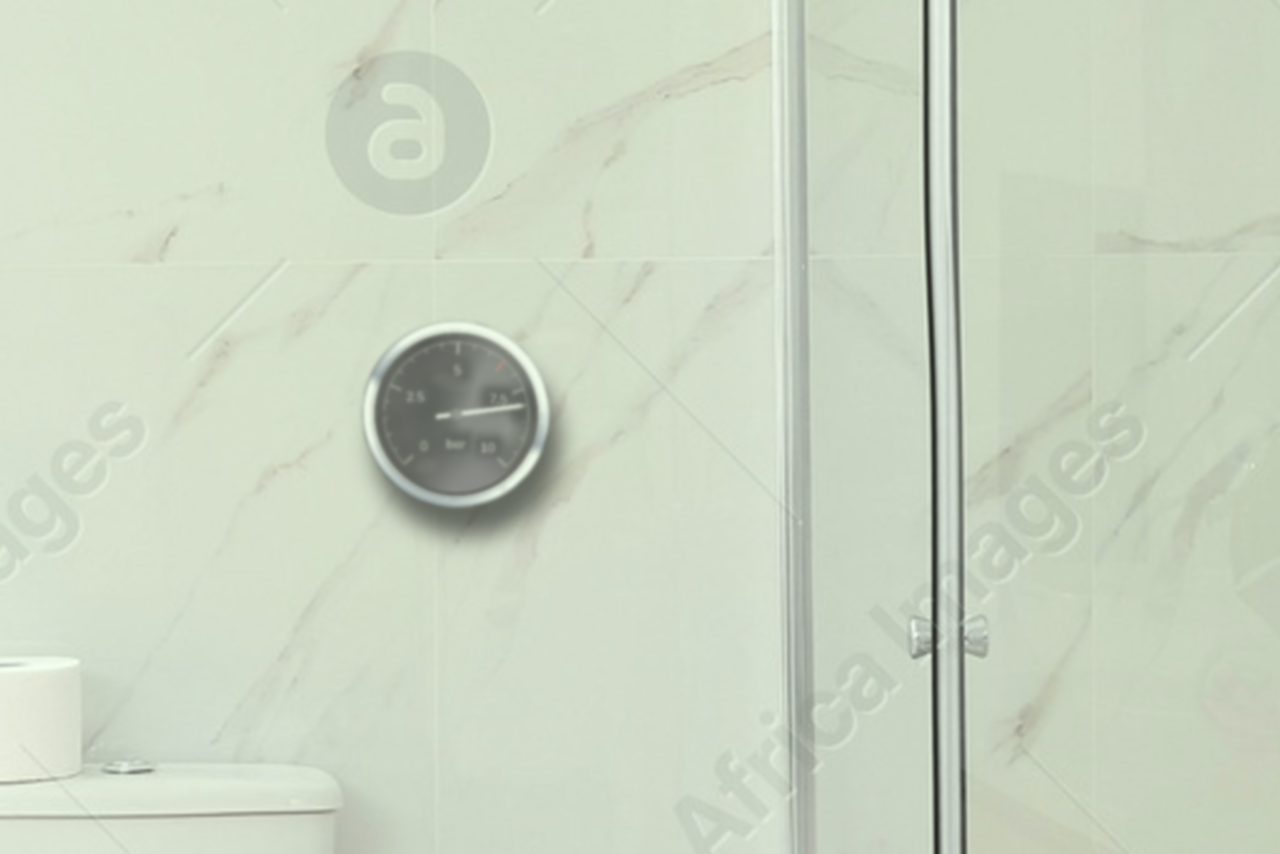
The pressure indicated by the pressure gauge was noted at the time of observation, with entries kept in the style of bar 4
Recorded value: bar 8
